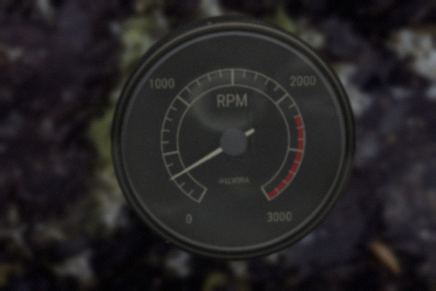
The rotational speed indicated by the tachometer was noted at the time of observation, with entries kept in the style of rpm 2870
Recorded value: rpm 300
